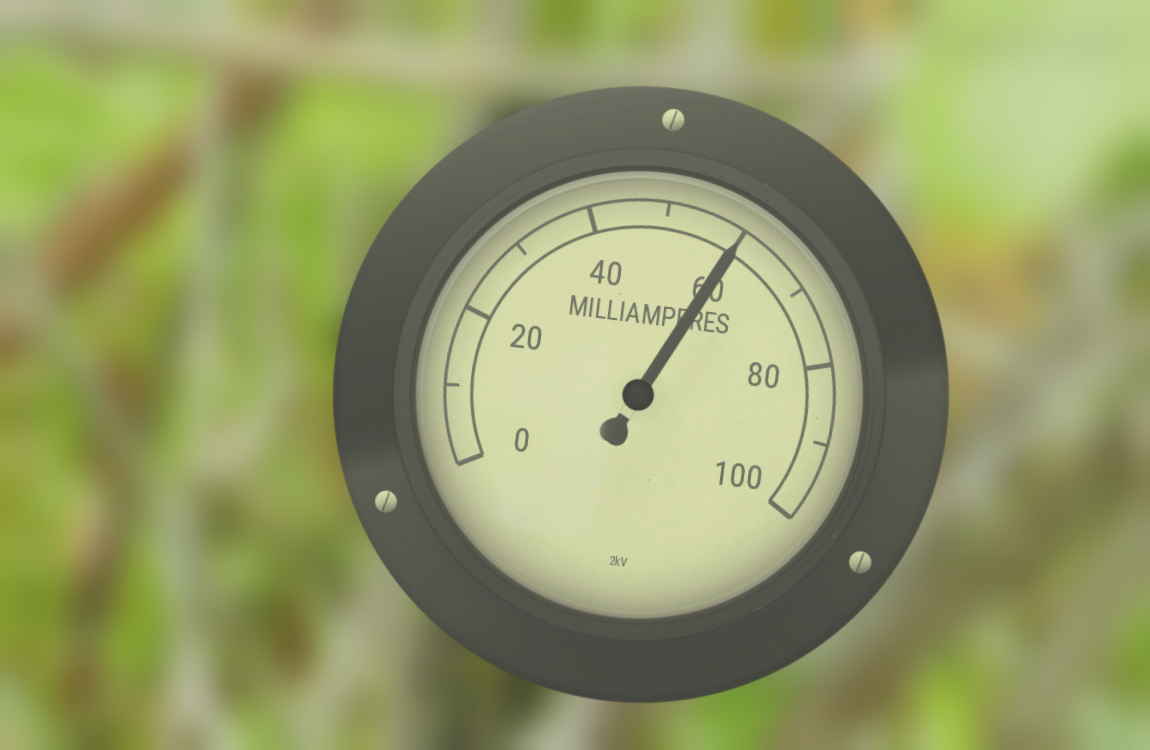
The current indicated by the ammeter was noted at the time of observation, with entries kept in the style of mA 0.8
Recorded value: mA 60
